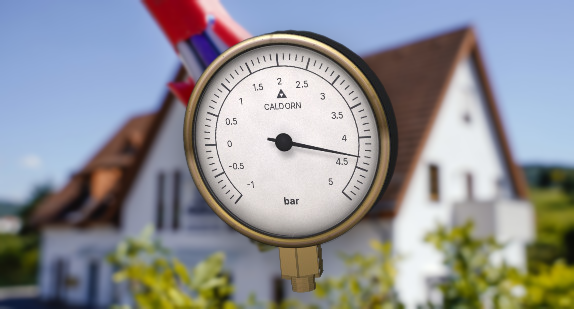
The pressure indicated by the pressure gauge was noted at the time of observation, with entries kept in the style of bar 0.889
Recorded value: bar 4.3
